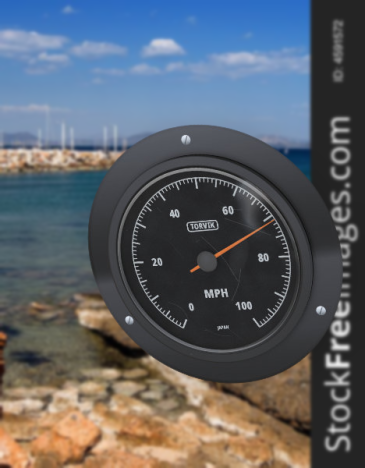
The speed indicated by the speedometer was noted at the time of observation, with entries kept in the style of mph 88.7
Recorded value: mph 71
